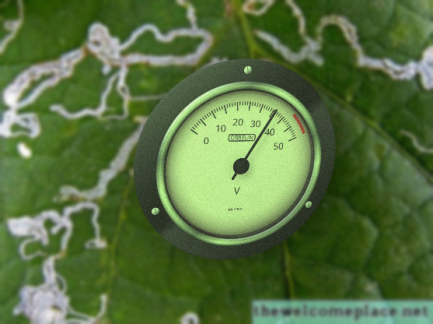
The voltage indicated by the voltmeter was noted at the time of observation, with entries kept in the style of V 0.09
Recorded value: V 35
